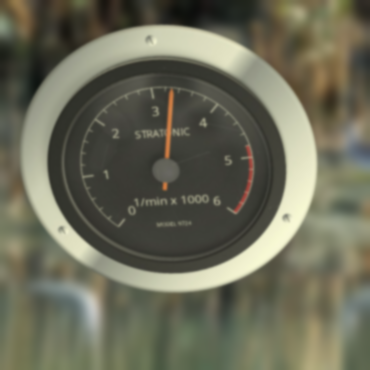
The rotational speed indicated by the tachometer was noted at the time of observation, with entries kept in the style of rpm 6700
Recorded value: rpm 3300
